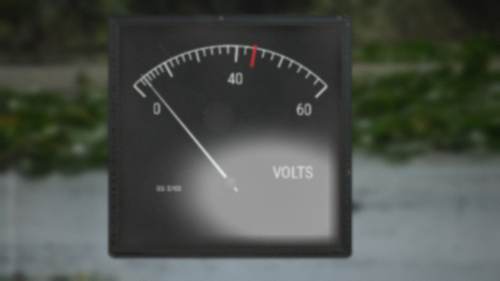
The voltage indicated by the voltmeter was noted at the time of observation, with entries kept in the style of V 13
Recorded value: V 10
